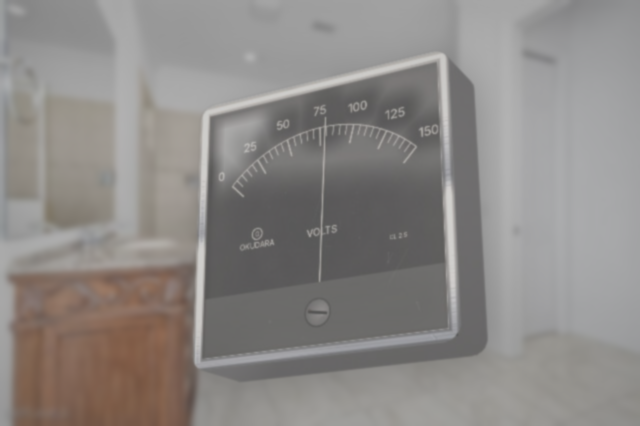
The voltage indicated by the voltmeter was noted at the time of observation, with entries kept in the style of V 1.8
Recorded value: V 80
